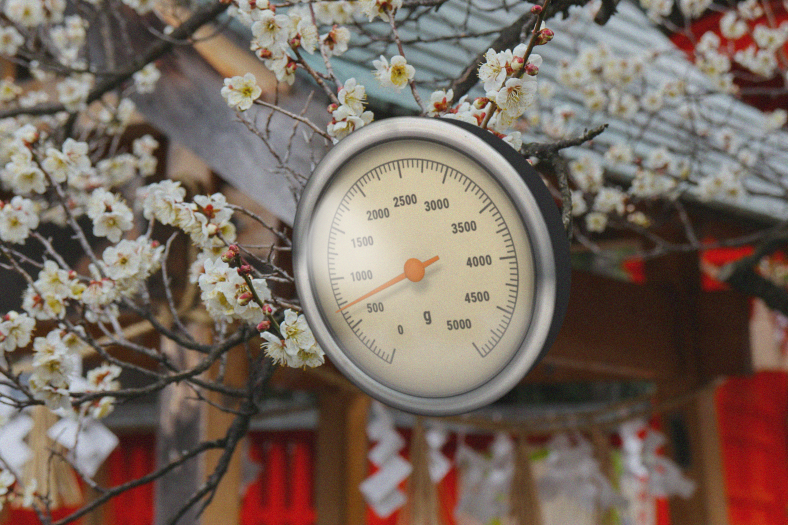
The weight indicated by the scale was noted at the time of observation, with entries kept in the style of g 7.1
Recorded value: g 700
